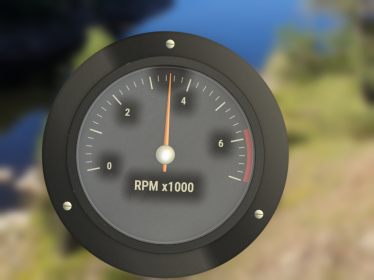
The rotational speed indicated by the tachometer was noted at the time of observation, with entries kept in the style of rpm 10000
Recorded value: rpm 3500
